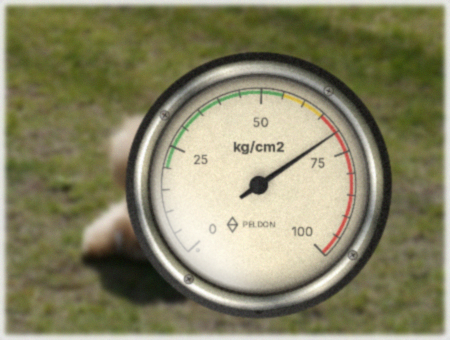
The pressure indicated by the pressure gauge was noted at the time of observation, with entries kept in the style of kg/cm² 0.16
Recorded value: kg/cm² 70
